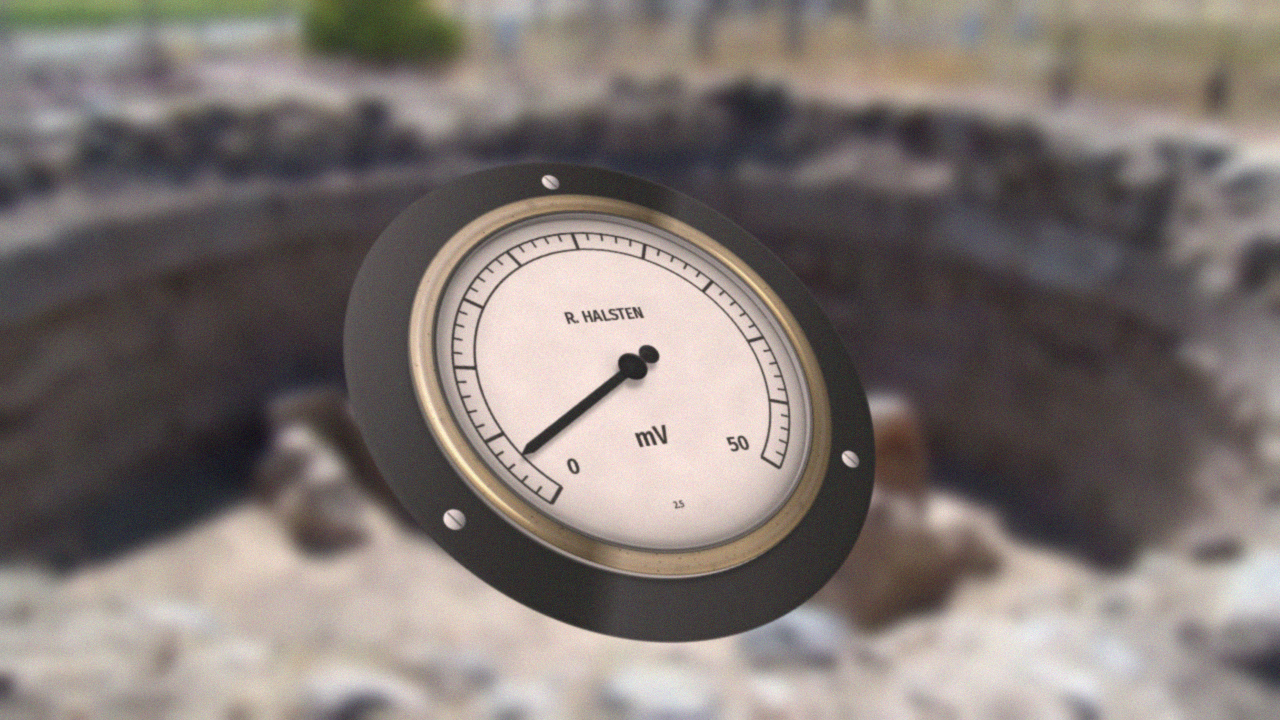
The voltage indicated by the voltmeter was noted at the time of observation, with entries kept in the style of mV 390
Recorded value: mV 3
